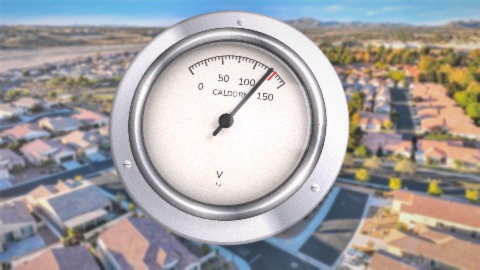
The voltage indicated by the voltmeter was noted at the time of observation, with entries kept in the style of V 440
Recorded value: V 125
